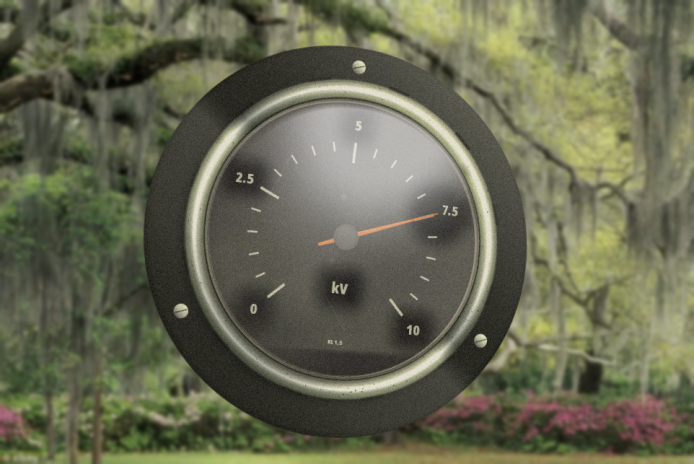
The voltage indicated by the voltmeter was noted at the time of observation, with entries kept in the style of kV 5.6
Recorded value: kV 7.5
